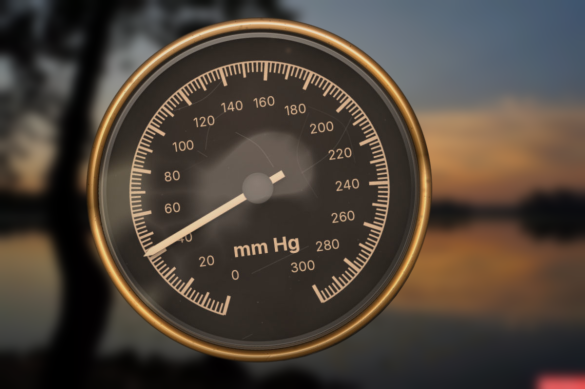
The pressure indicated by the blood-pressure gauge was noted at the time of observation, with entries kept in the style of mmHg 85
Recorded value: mmHg 42
